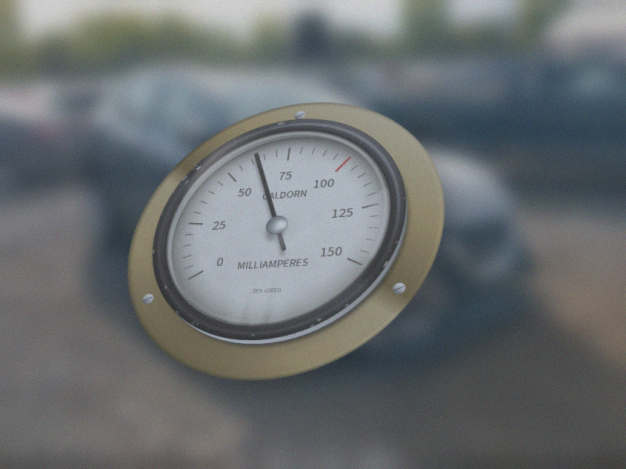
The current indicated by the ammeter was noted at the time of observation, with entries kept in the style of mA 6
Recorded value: mA 62.5
